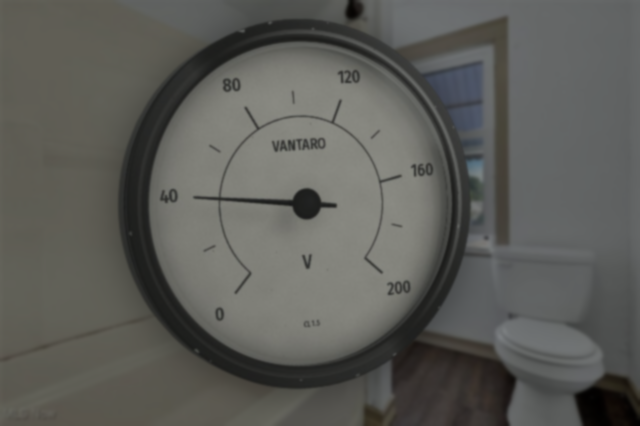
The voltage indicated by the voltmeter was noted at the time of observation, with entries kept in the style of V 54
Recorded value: V 40
